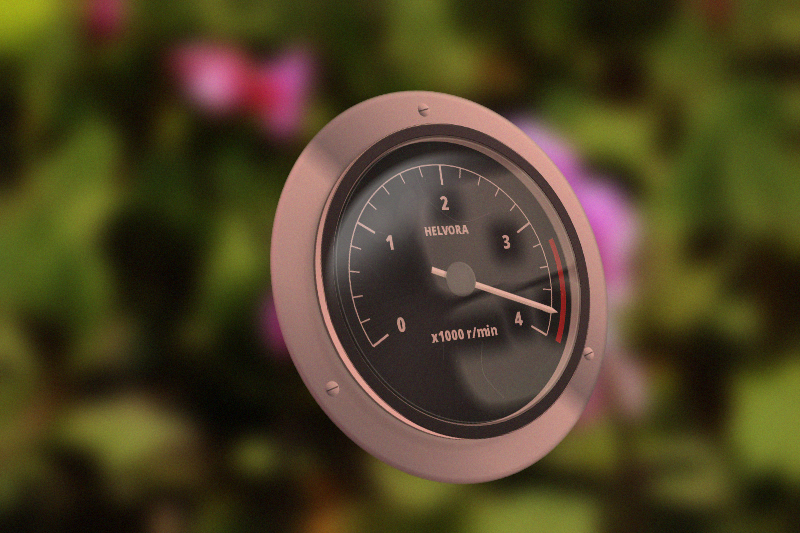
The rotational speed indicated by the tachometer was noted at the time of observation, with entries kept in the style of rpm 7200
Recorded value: rpm 3800
